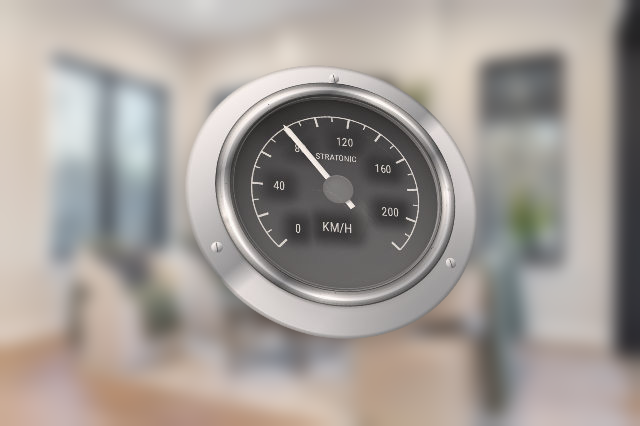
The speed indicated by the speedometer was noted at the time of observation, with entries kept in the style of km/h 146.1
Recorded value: km/h 80
